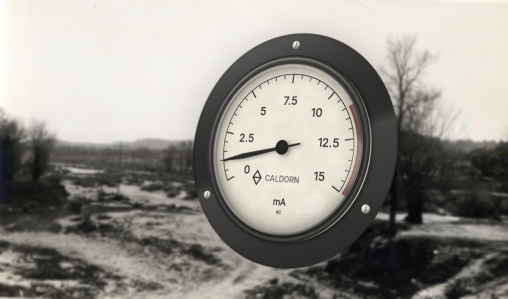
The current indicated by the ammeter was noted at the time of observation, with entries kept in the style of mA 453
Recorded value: mA 1
